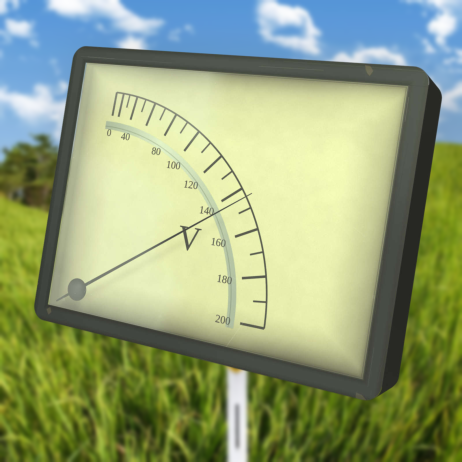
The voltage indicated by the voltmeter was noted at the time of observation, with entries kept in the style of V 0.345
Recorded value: V 145
